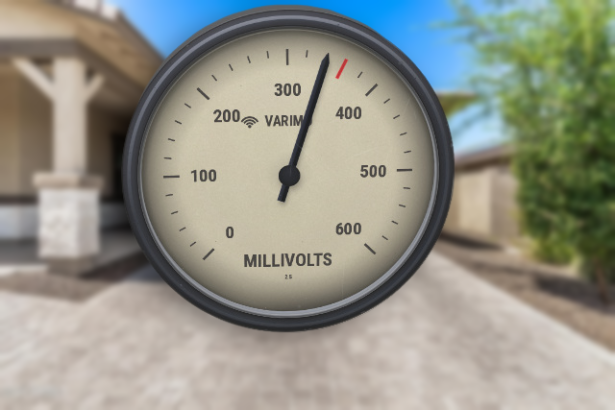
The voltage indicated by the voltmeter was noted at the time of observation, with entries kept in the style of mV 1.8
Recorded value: mV 340
